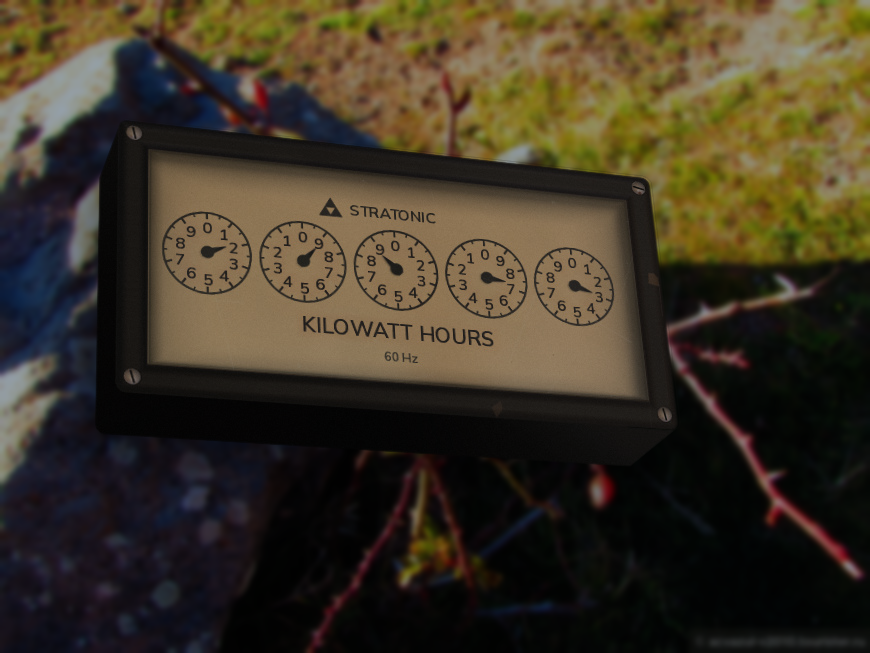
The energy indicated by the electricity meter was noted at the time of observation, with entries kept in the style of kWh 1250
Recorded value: kWh 18873
